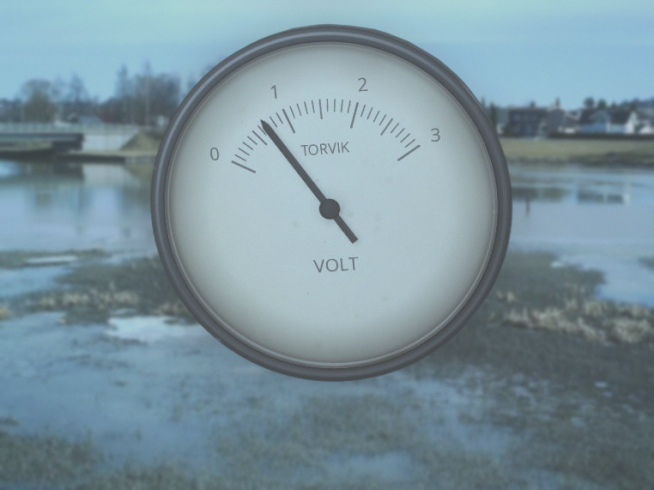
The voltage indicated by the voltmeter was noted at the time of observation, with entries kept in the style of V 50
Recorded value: V 0.7
